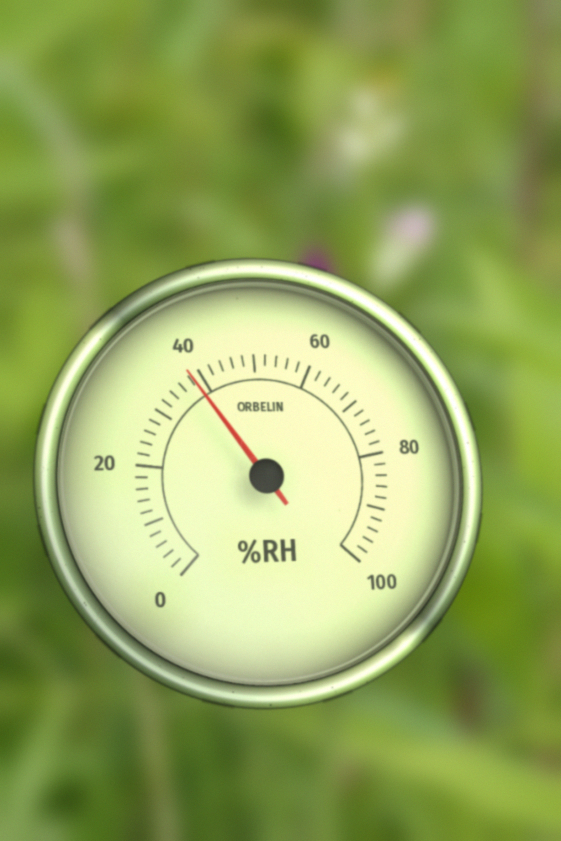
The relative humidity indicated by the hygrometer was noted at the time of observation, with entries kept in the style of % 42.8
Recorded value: % 38
